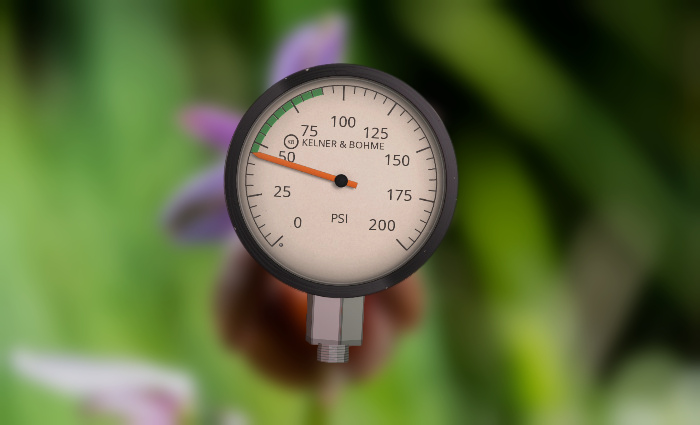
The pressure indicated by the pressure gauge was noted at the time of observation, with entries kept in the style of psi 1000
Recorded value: psi 45
